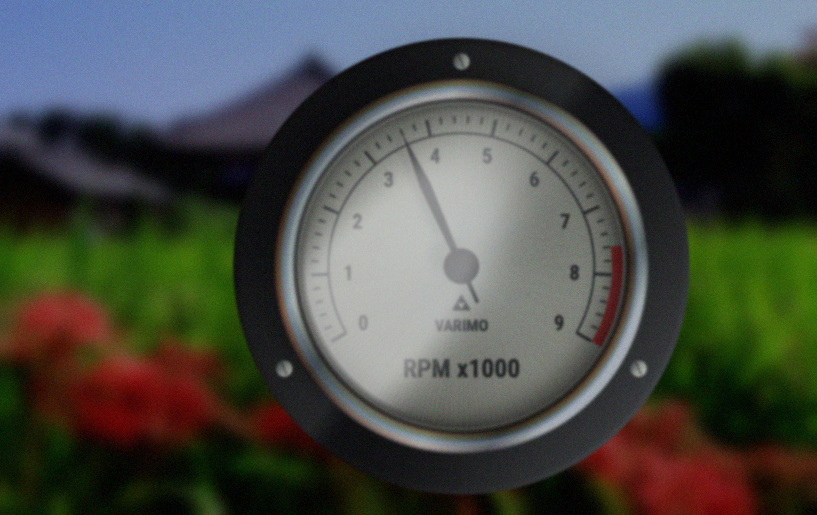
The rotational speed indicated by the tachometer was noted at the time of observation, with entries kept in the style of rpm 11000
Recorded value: rpm 3600
